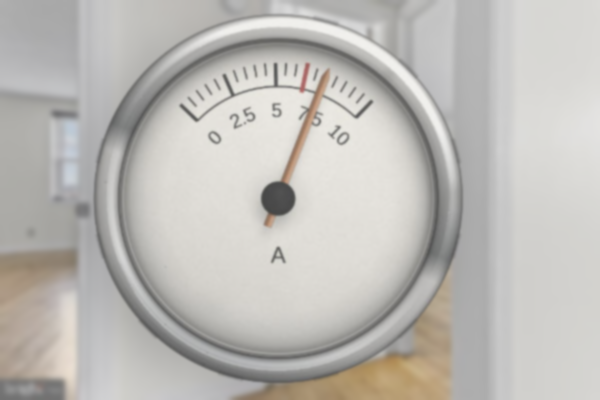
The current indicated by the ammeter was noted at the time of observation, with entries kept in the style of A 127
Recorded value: A 7.5
